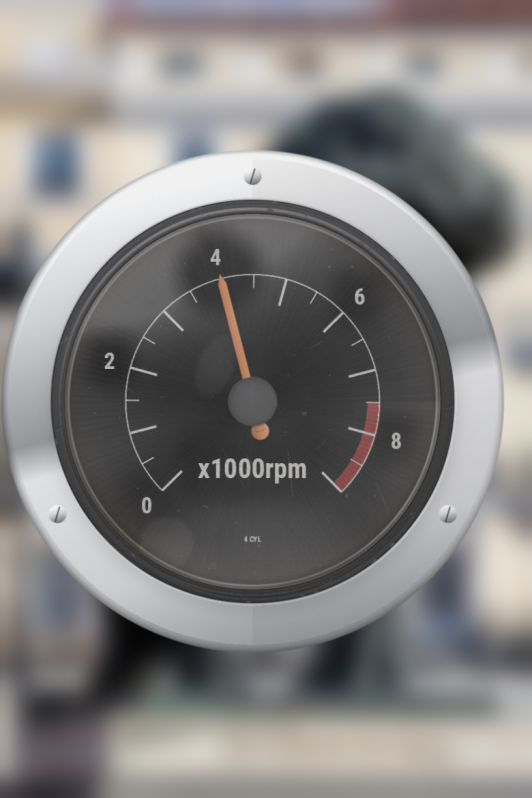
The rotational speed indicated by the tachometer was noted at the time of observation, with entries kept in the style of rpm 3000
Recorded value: rpm 4000
